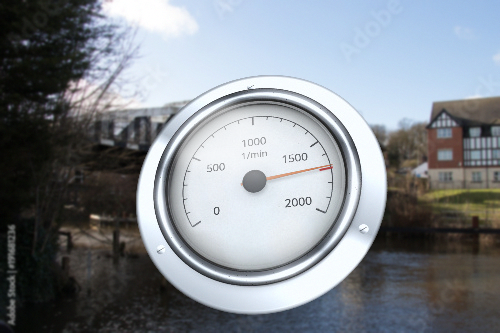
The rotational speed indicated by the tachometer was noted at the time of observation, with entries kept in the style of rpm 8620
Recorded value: rpm 1700
